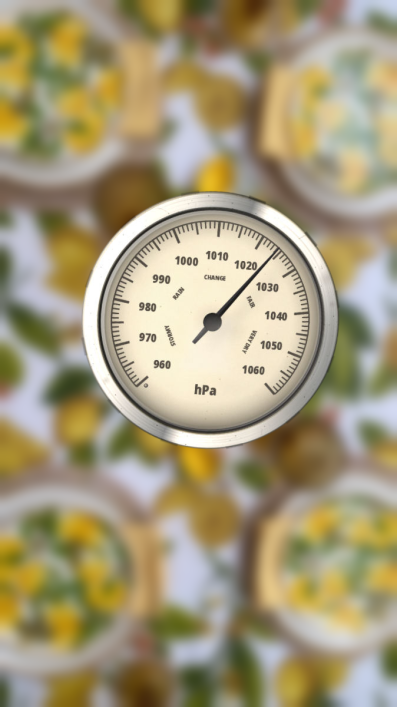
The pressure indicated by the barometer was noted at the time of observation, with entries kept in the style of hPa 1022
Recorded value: hPa 1024
